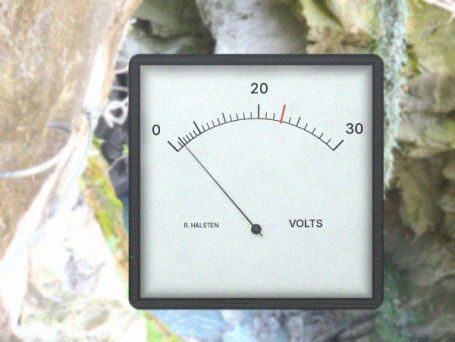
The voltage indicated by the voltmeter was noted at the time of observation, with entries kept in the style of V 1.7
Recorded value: V 5
